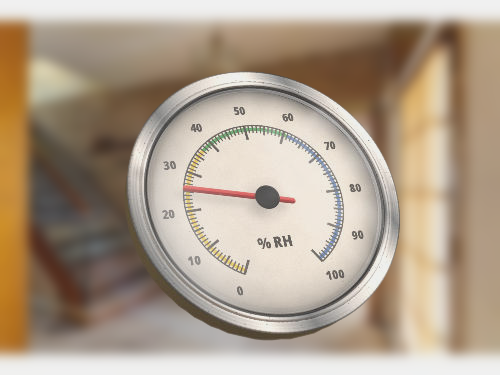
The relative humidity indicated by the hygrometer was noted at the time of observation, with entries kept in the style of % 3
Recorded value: % 25
